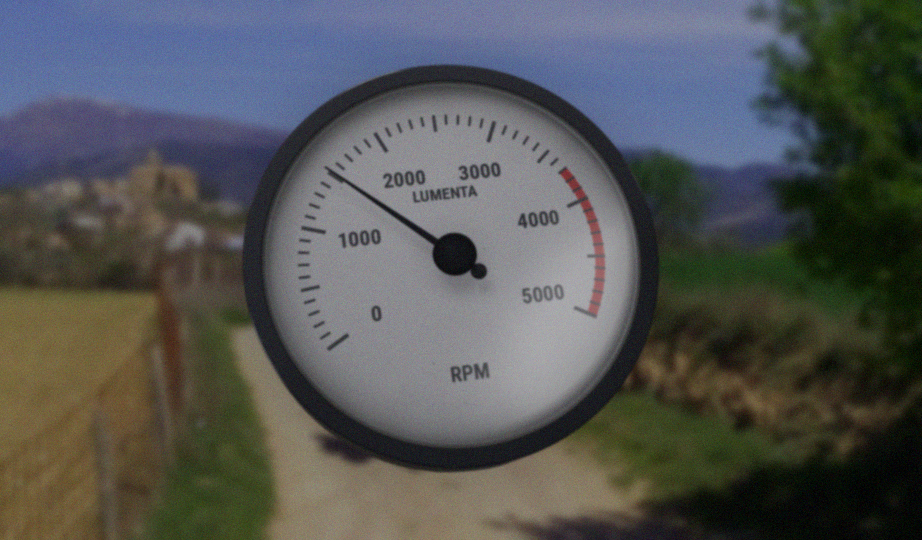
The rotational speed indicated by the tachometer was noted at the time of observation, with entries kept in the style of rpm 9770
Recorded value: rpm 1500
